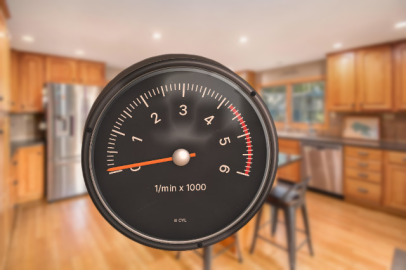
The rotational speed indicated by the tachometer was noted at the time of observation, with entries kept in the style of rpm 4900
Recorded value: rpm 100
